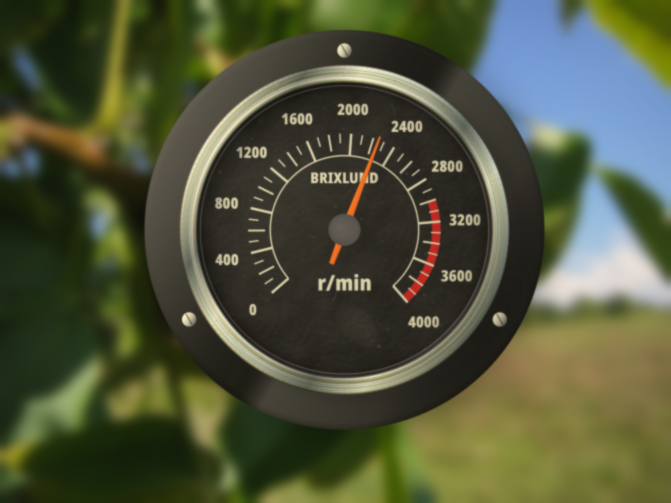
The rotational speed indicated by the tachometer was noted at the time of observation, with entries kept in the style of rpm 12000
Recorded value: rpm 2250
